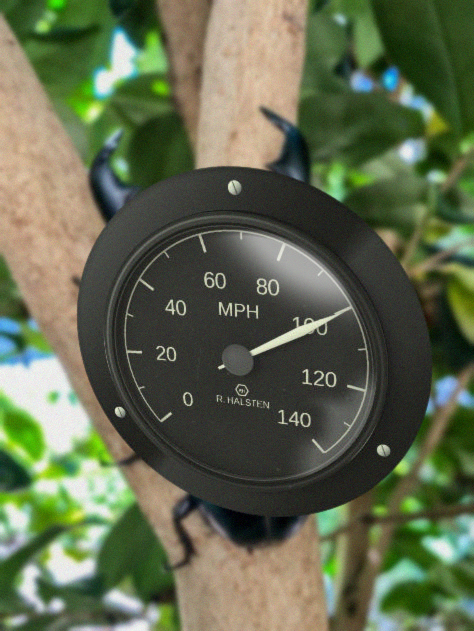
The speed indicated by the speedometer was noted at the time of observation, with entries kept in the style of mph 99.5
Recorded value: mph 100
